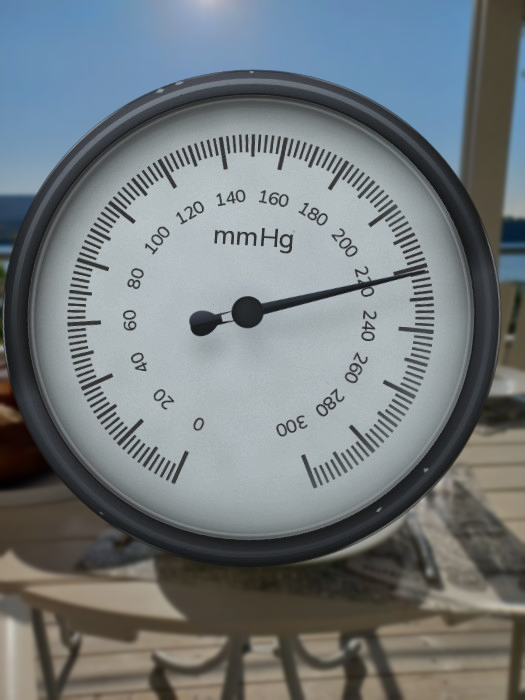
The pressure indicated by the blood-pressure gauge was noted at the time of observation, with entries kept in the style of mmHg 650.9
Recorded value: mmHg 222
